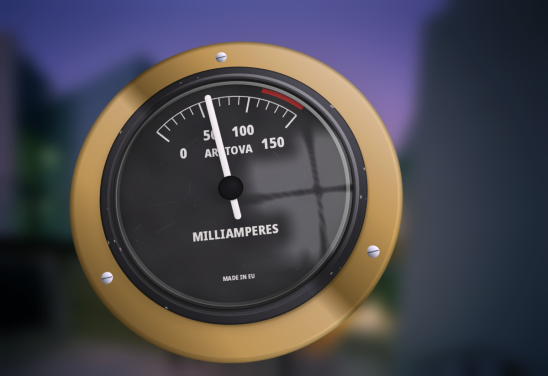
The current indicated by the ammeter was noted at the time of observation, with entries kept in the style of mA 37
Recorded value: mA 60
